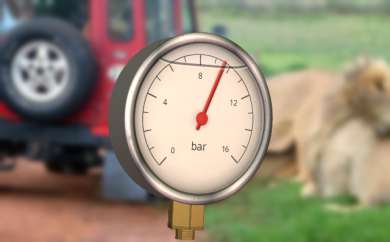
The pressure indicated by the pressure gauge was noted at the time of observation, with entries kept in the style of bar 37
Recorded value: bar 9.5
